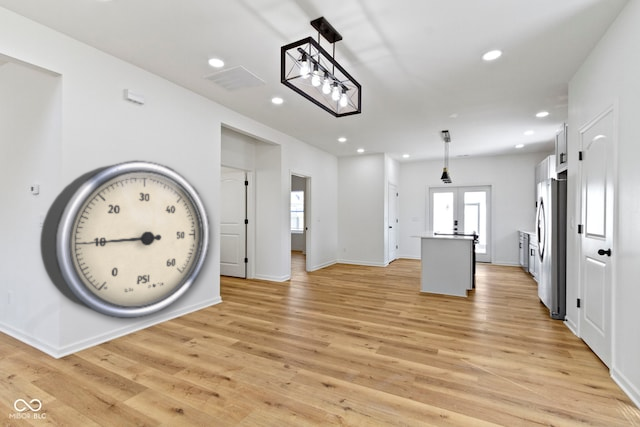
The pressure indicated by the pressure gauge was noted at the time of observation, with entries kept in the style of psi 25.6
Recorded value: psi 10
